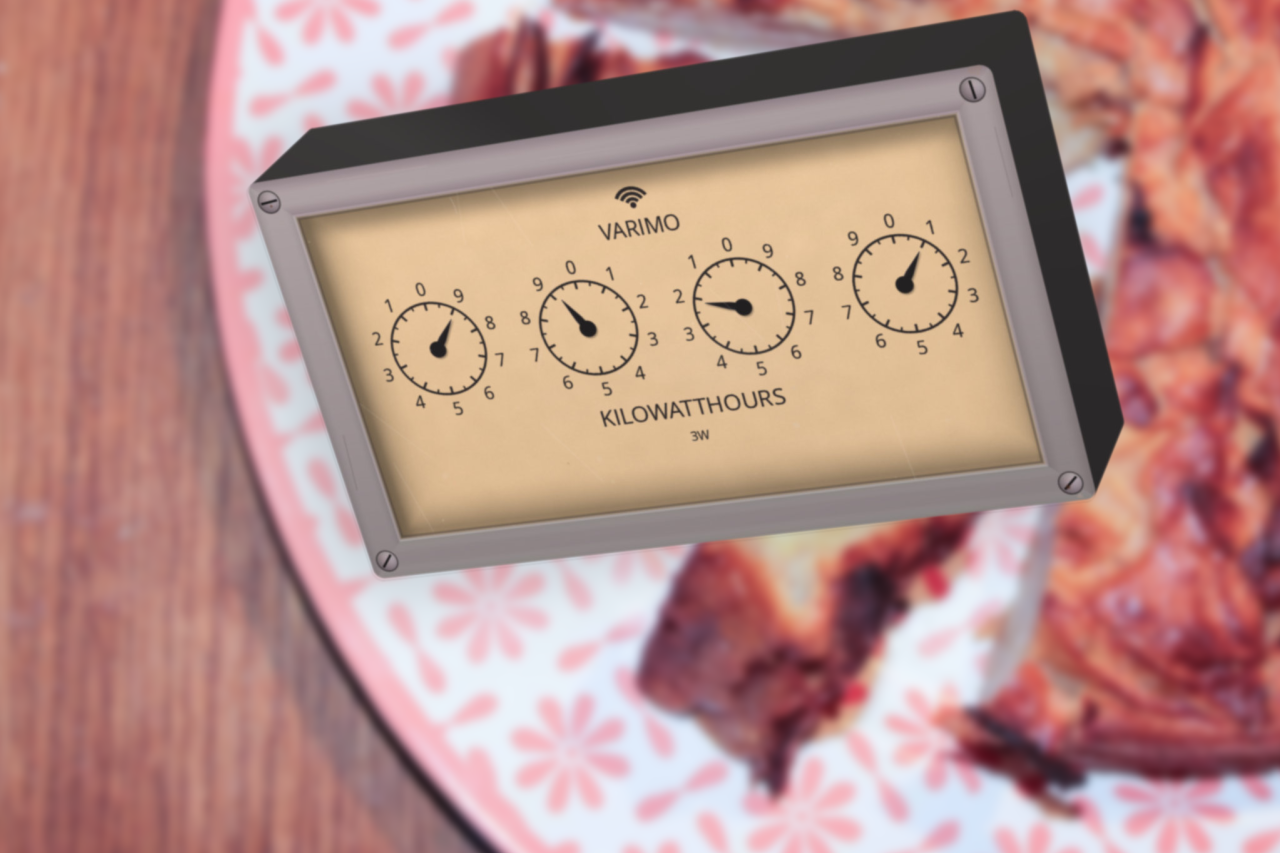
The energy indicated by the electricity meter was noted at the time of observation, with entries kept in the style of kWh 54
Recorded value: kWh 8921
